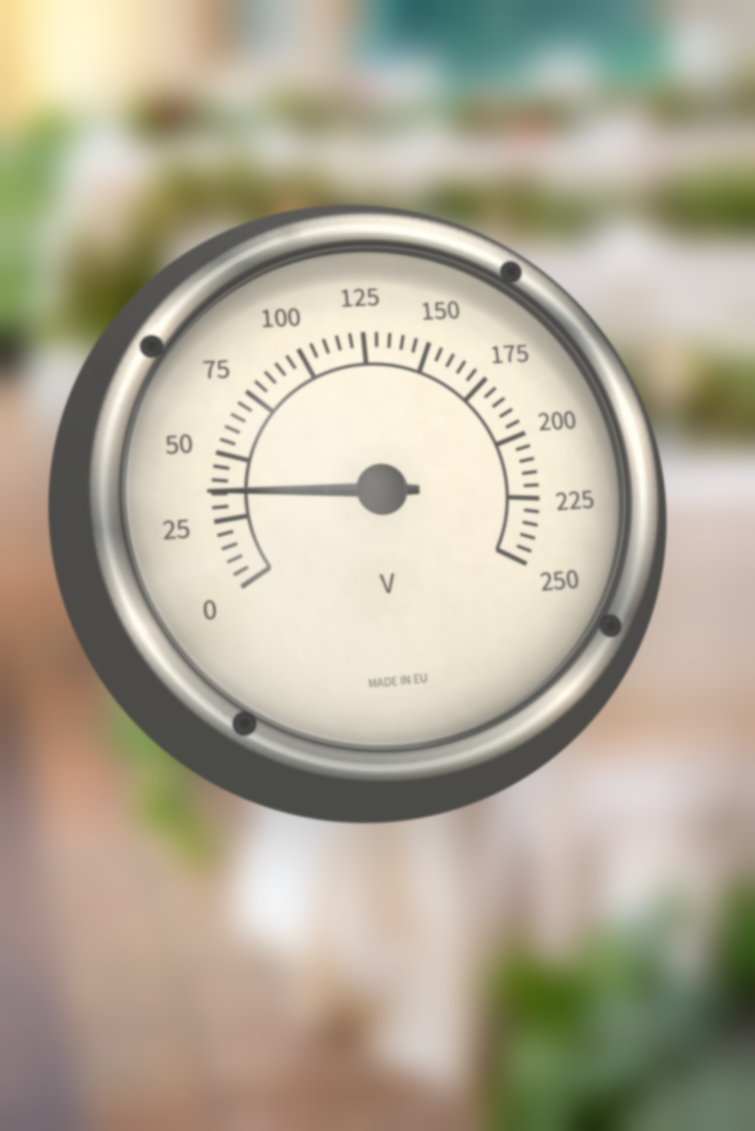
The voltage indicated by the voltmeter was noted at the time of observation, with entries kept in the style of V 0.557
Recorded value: V 35
